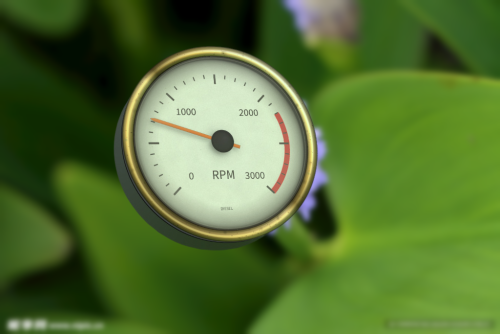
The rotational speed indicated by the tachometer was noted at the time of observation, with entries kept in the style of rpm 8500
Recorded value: rpm 700
